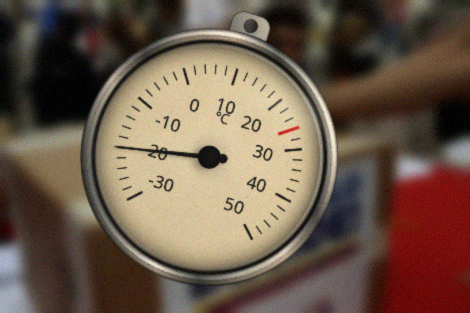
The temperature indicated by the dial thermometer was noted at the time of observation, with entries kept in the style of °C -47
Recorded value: °C -20
